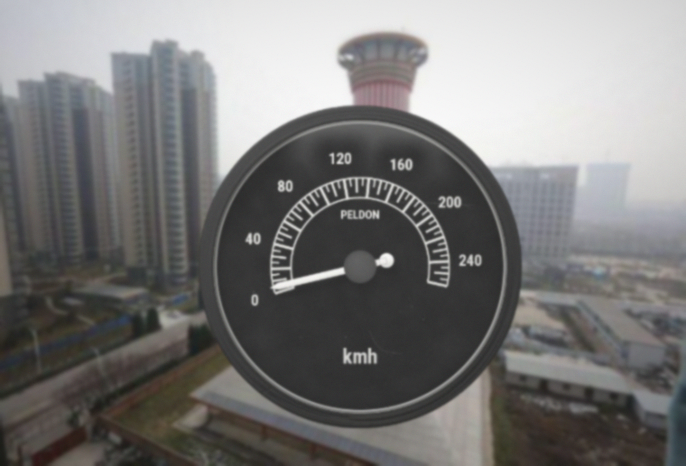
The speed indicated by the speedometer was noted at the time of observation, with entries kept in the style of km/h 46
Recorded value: km/h 5
